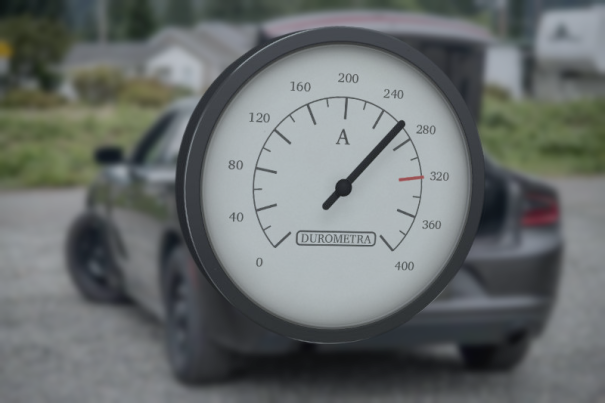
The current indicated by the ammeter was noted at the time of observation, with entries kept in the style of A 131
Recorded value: A 260
